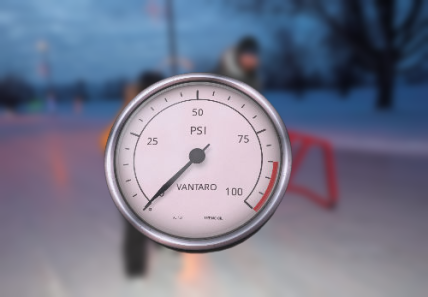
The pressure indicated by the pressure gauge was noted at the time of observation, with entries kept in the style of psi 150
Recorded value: psi 0
